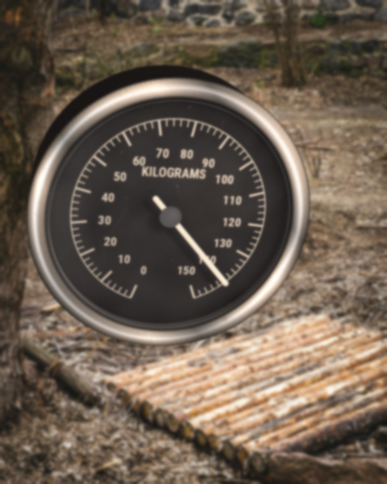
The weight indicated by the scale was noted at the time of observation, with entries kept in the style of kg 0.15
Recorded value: kg 140
